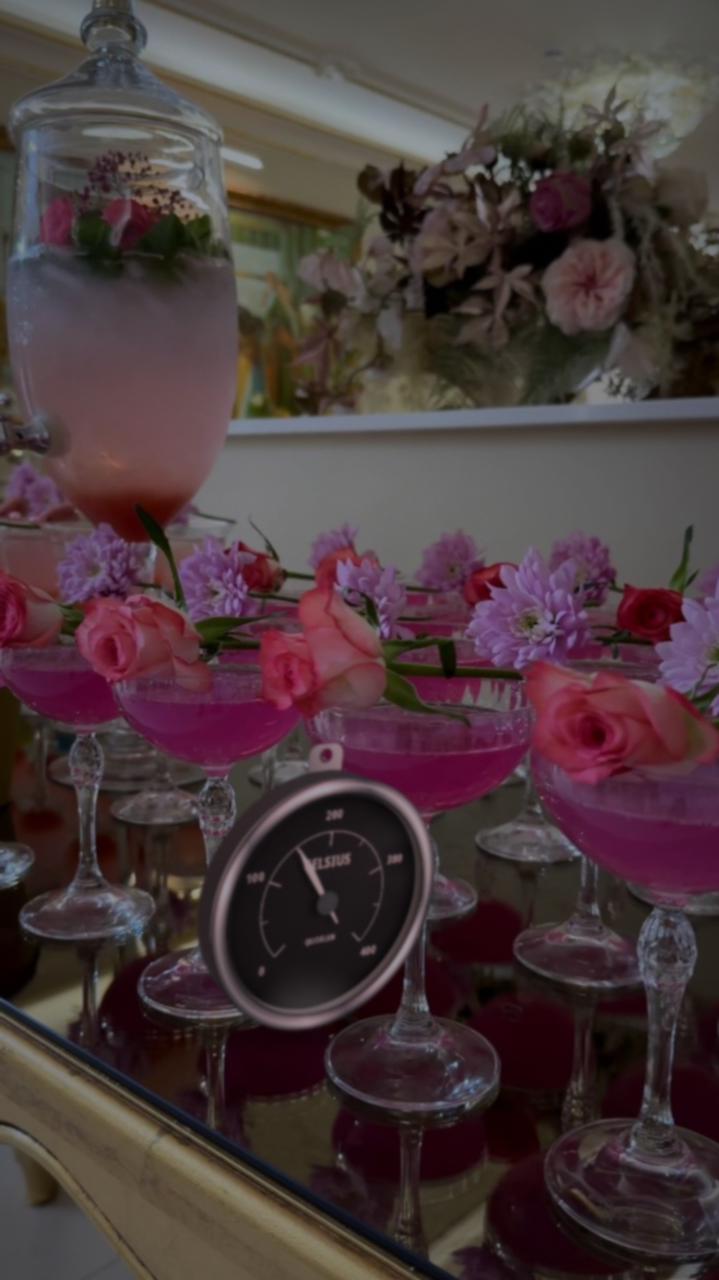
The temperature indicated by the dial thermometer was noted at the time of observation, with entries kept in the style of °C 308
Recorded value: °C 150
